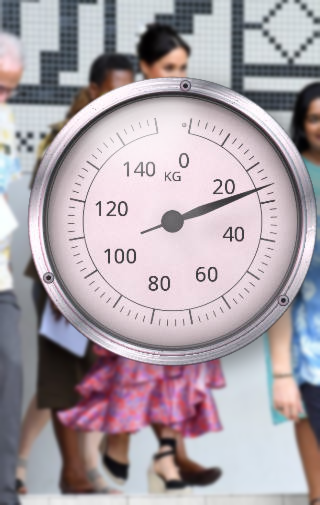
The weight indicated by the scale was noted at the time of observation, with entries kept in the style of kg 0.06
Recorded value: kg 26
